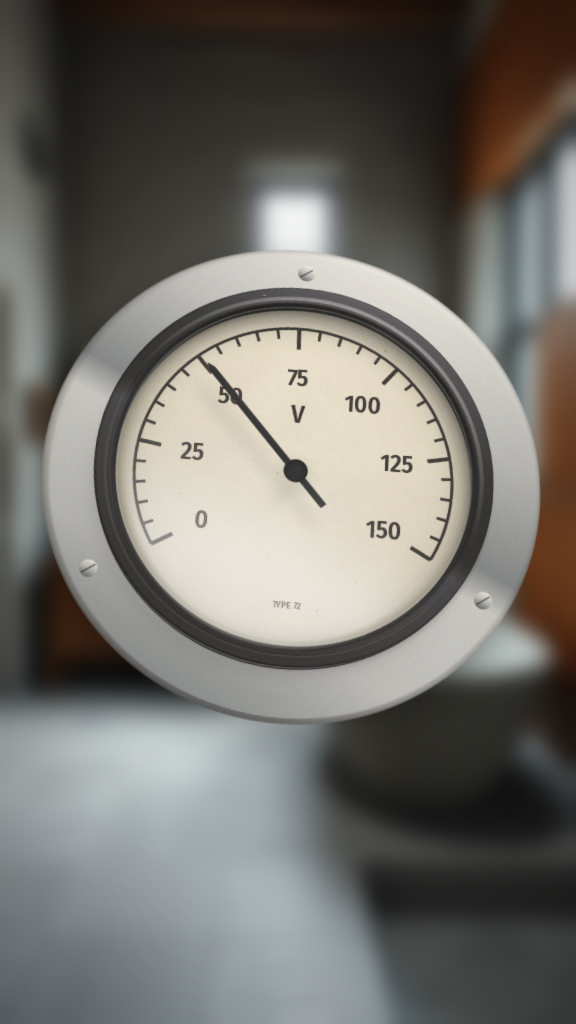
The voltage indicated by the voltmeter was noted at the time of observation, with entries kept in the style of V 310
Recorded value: V 50
